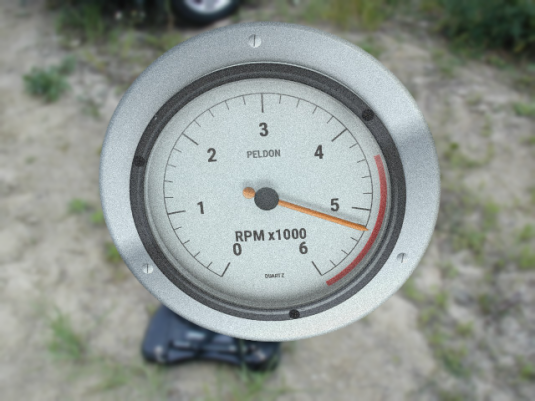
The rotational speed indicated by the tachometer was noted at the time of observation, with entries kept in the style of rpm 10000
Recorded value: rpm 5200
